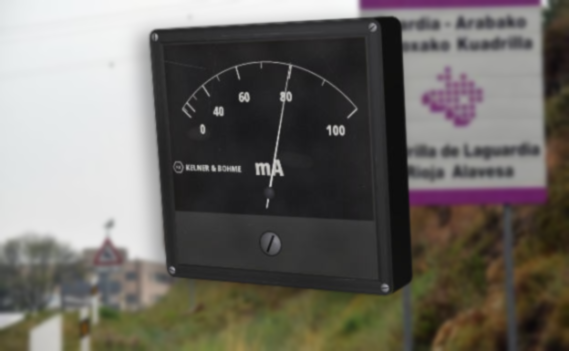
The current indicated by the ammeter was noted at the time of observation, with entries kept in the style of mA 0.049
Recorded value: mA 80
